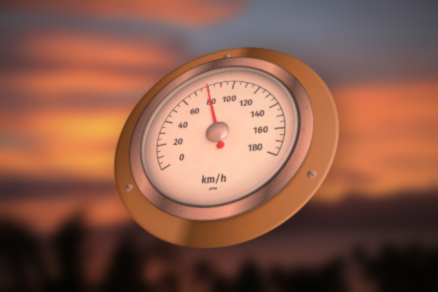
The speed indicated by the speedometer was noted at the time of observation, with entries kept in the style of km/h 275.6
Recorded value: km/h 80
